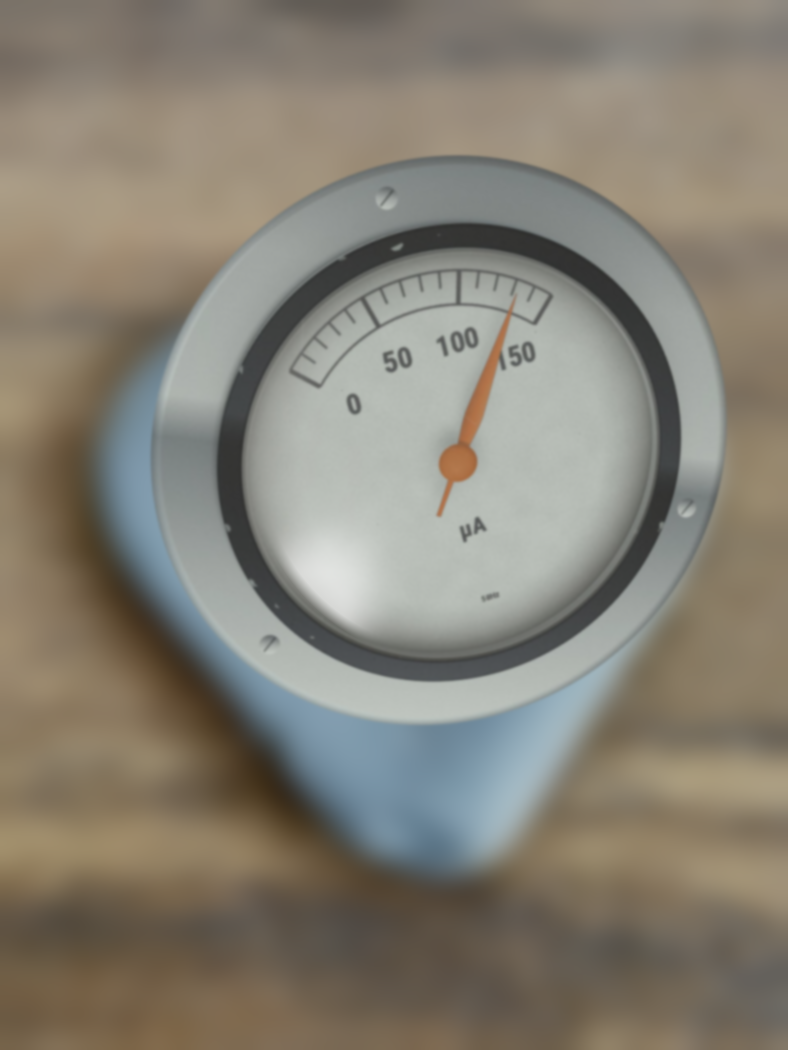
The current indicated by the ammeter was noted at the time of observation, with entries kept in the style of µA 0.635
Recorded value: µA 130
